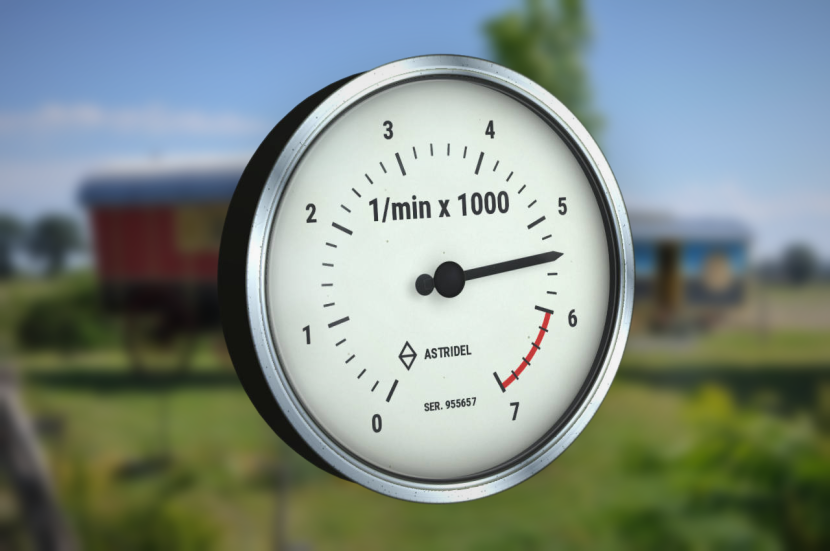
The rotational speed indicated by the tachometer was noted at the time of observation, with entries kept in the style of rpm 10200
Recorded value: rpm 5400
